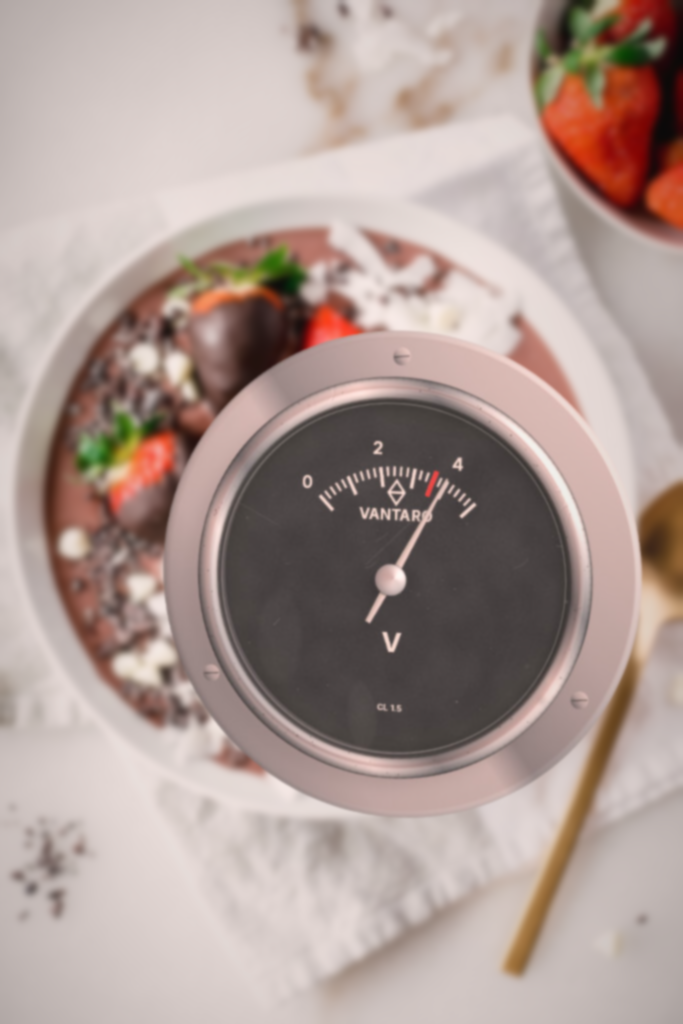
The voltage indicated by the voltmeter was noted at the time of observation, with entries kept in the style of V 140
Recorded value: V 4
